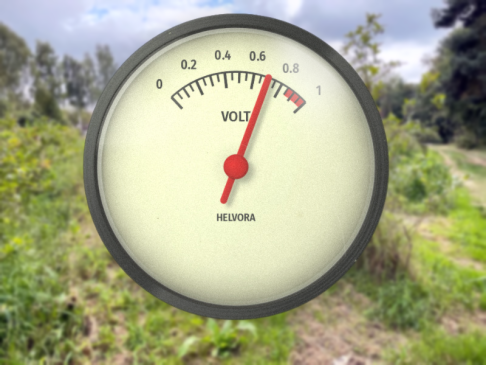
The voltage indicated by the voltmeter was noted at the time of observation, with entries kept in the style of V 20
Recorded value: V 0.7
